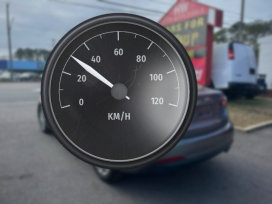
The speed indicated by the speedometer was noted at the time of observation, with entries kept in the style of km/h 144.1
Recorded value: km/h 30
